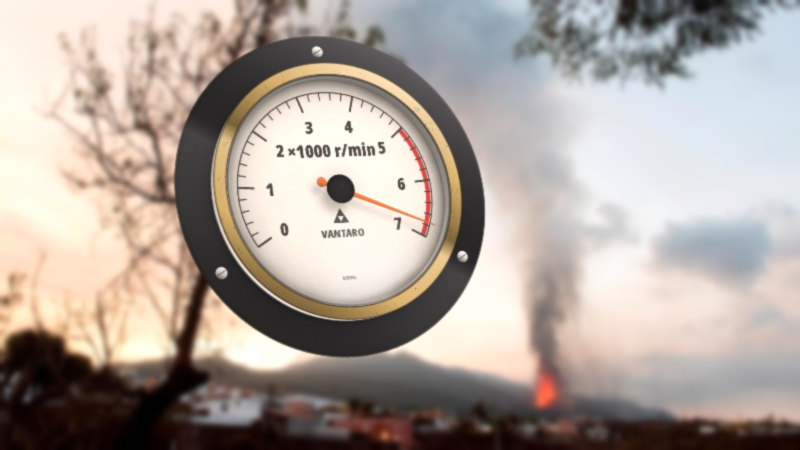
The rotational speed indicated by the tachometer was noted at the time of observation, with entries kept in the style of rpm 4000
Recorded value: rpm 6800
